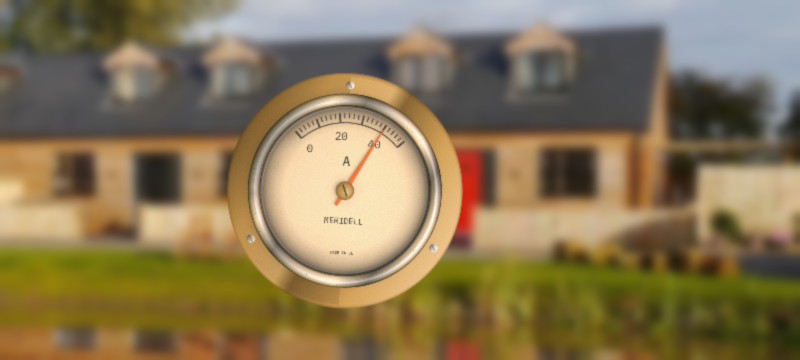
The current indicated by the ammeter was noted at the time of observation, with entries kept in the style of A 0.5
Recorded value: A 40
